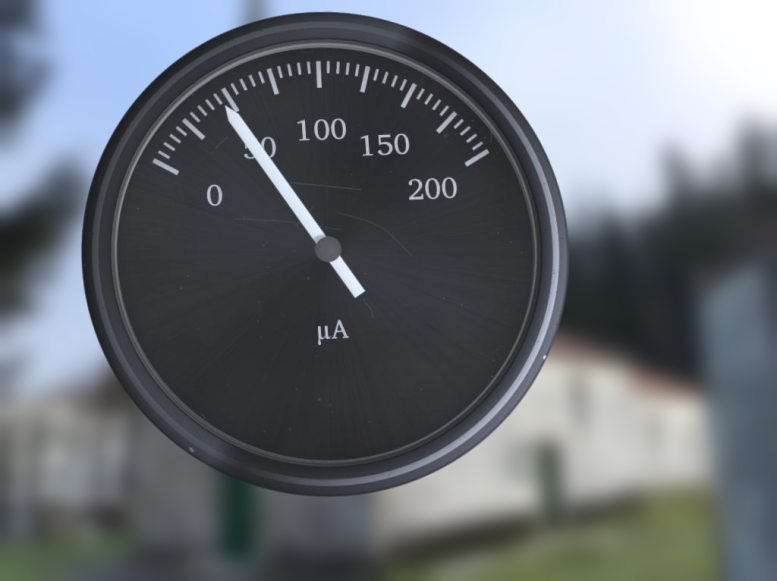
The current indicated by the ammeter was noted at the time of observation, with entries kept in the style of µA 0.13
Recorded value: µA 45
